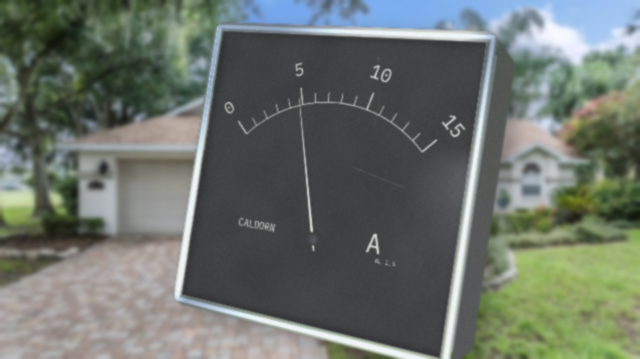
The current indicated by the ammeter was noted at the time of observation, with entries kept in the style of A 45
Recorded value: A 5
